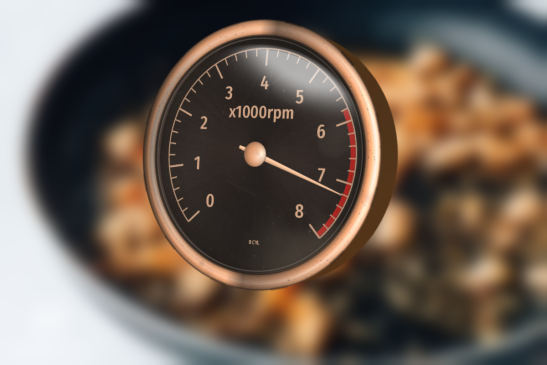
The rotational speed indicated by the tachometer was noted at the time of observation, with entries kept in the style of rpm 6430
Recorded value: rpm 7200
